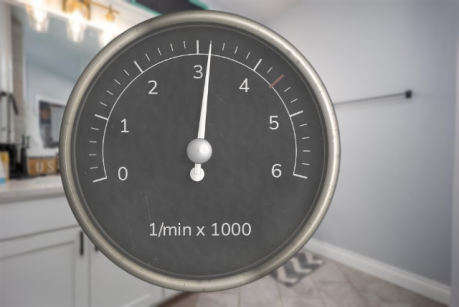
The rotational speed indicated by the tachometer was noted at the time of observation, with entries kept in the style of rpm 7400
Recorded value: rpm 3200
